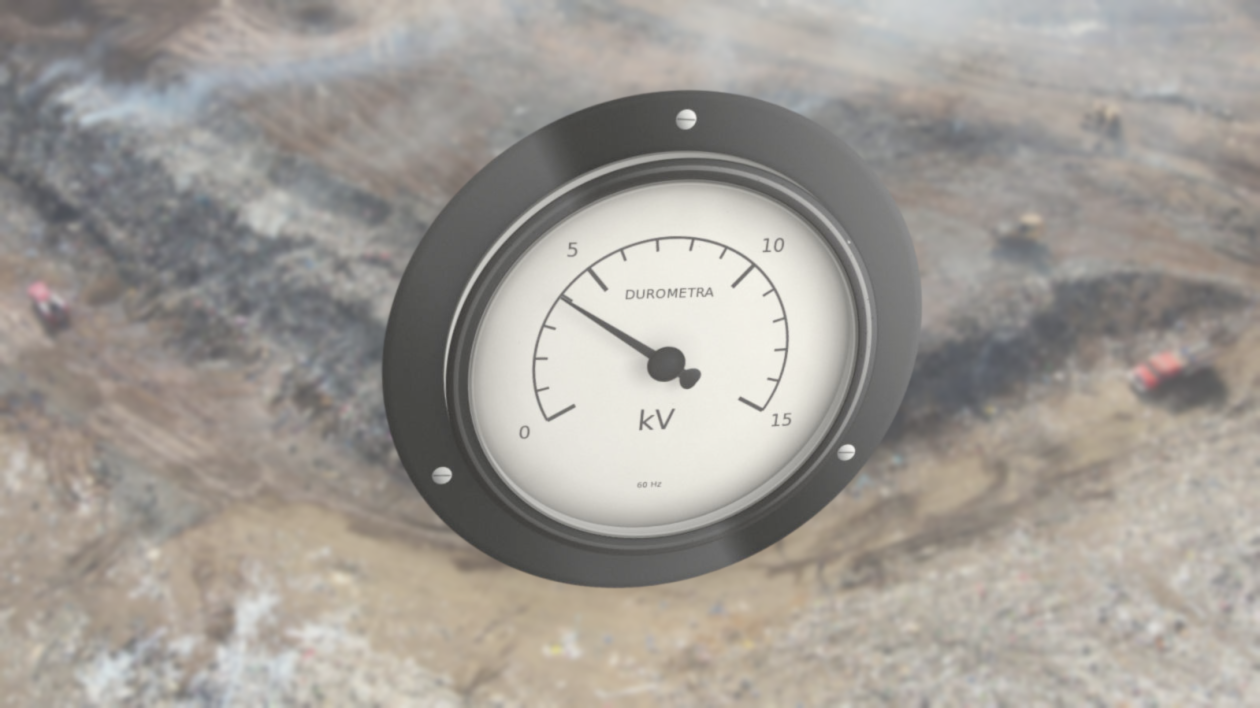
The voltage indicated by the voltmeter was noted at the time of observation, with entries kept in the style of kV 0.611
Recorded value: kV 4
